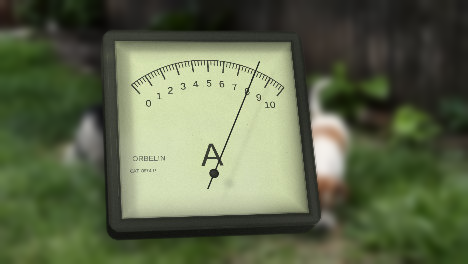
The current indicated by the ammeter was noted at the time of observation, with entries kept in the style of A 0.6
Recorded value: A 8
